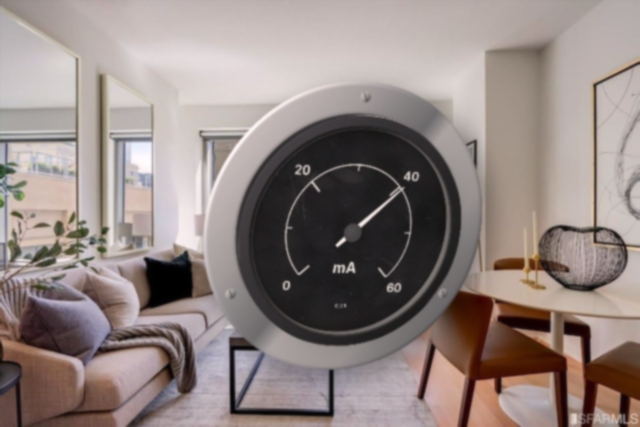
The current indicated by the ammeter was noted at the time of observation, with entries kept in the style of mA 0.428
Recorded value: mA 40
